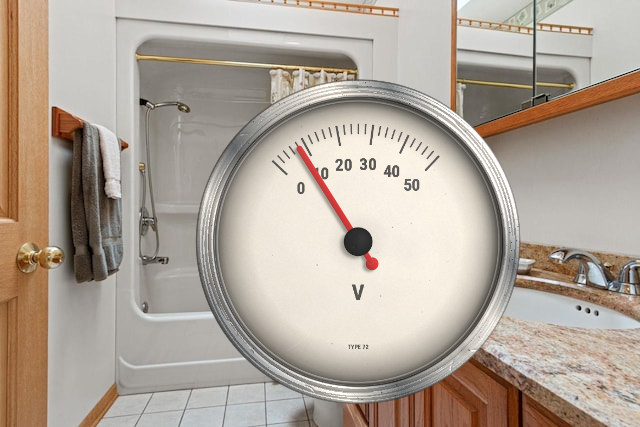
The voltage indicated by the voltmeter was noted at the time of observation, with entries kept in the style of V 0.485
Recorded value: V 8
